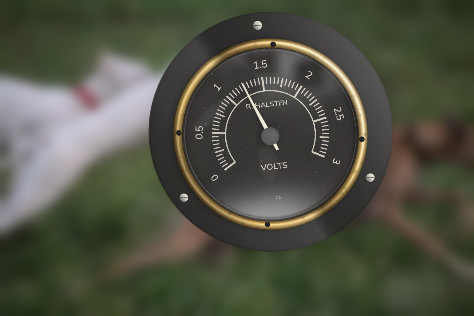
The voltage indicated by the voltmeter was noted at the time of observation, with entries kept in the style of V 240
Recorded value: V 1.25
